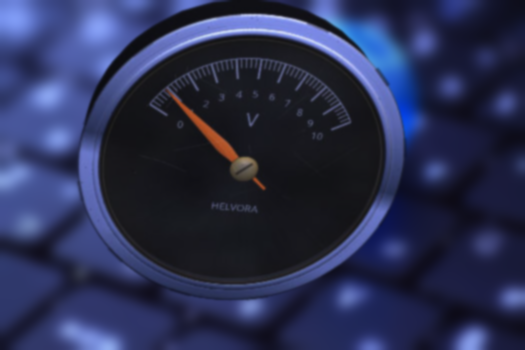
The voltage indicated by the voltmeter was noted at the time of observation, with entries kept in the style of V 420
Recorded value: V 1
